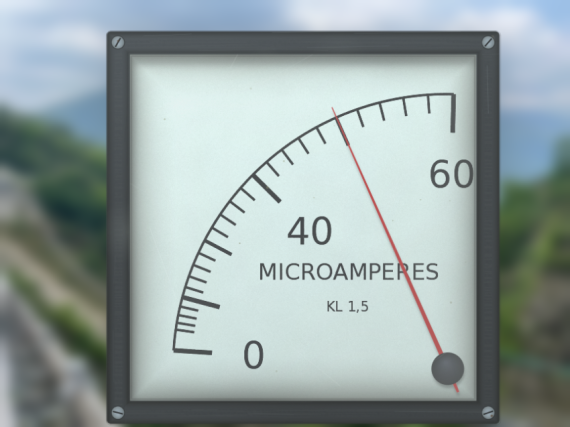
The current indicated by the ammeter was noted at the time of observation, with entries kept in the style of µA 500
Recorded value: µA 50
